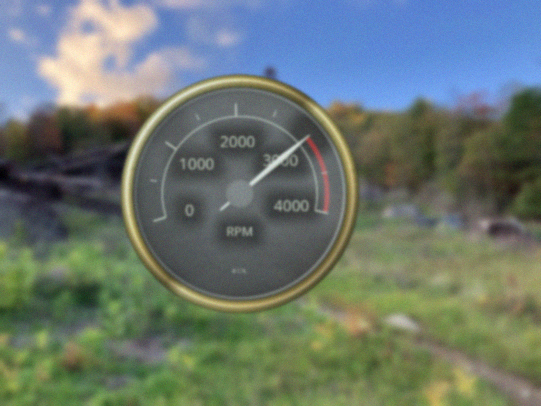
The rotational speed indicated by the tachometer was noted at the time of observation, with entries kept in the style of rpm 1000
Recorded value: rpm 3000
